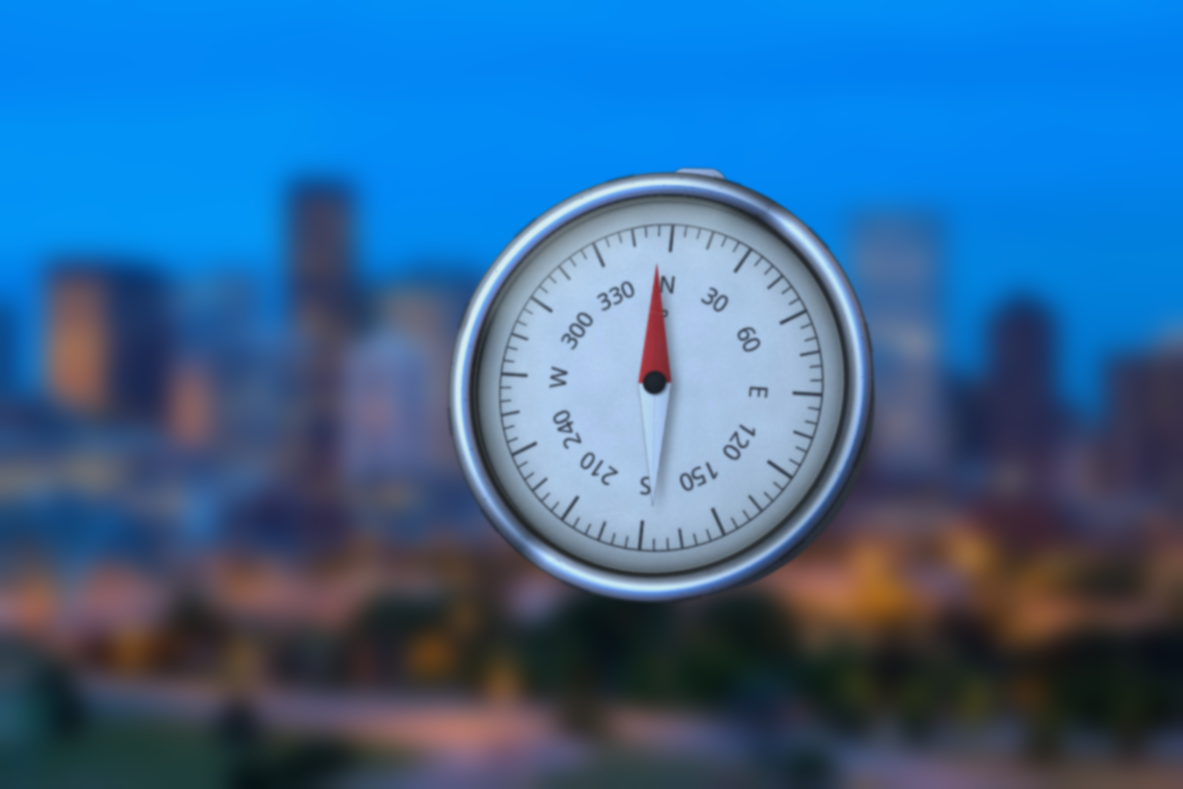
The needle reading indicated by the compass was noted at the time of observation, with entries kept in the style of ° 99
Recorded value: ° 355
